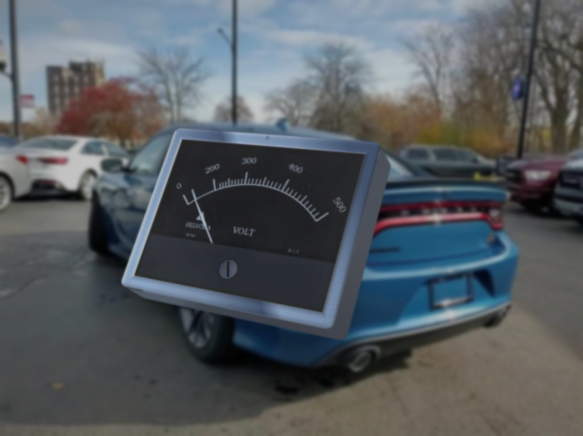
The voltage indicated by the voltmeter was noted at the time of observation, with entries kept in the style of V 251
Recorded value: V 100
